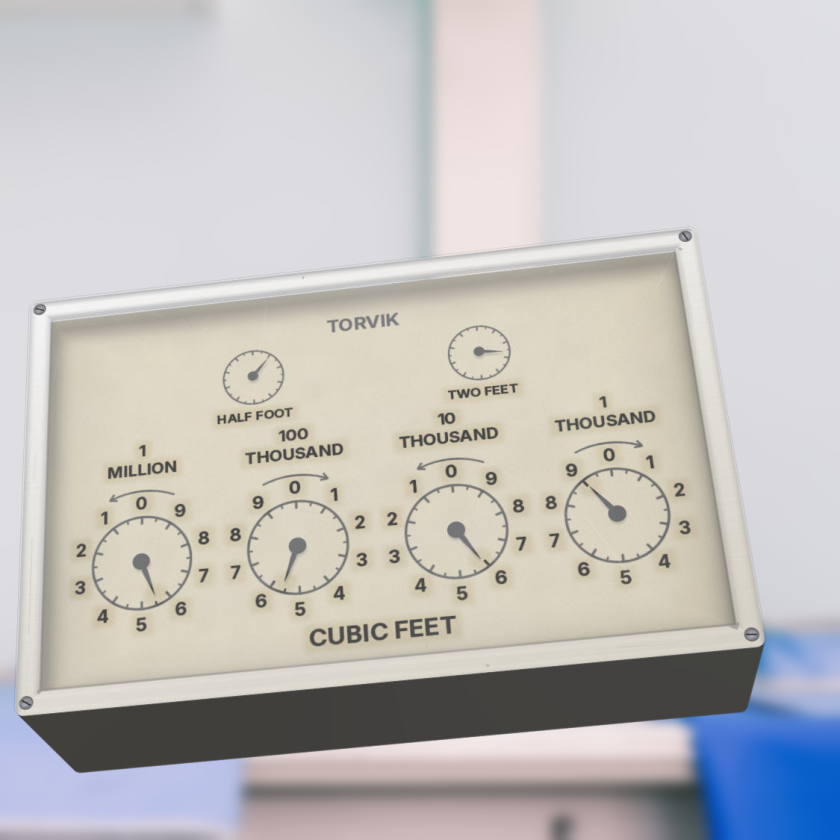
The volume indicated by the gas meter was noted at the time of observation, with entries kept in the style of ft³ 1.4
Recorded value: ft³ 555900
